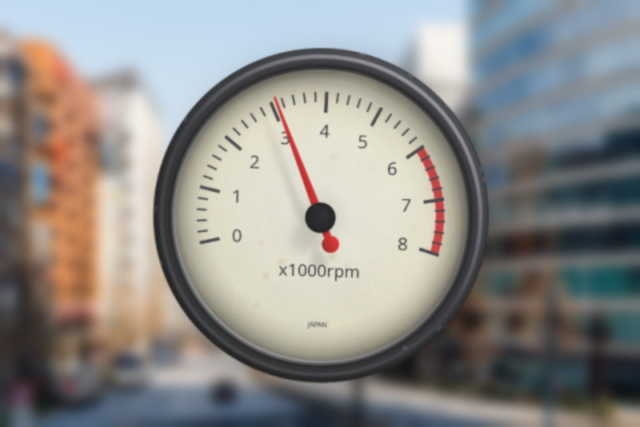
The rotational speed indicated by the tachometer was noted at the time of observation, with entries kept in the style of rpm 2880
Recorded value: rpm 3100
